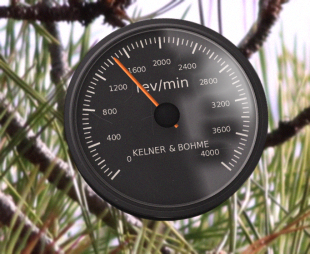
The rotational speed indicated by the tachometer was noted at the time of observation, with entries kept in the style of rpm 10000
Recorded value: rpm 1450
